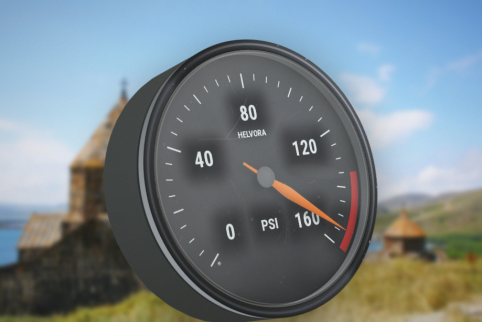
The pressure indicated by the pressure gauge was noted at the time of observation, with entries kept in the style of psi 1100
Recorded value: psi 155
